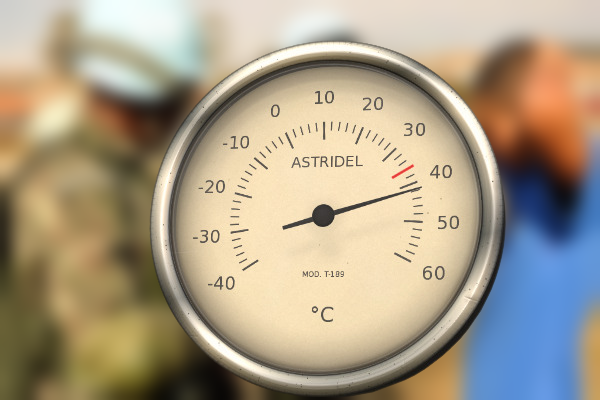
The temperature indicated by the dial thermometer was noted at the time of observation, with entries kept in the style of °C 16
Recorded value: °C 42
